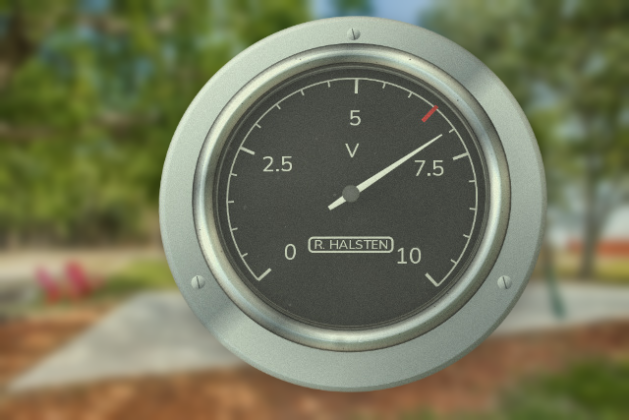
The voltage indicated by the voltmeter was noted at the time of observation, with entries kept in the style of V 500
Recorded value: V 7
